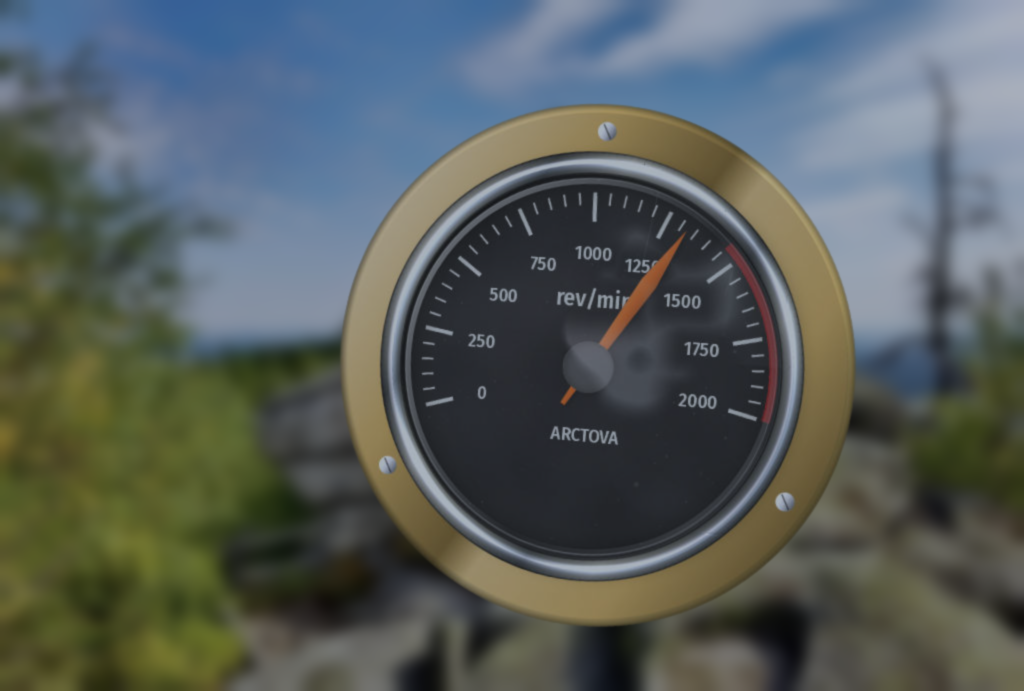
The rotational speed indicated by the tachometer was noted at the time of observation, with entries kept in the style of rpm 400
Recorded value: rpm 1325
